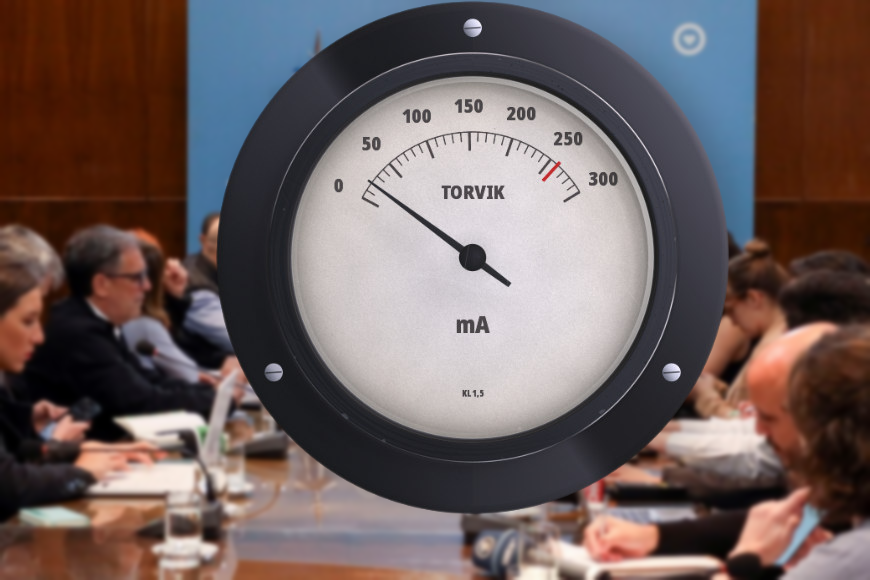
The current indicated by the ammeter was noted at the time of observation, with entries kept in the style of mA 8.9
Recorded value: mA 20
